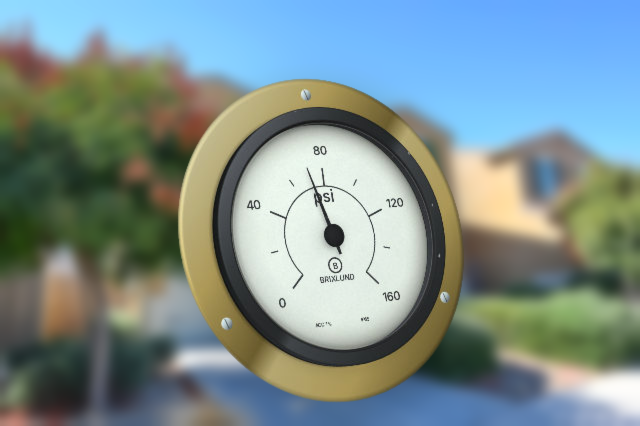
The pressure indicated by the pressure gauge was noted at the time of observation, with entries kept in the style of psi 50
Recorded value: psi 70
